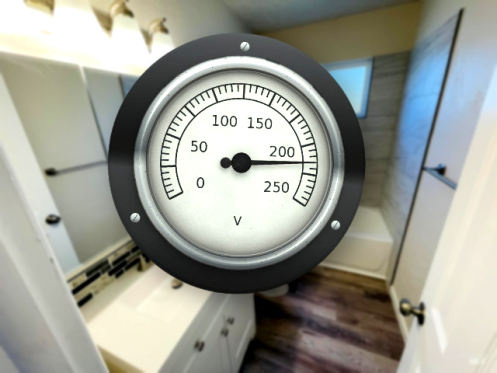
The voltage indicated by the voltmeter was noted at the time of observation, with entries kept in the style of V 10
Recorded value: V 215
